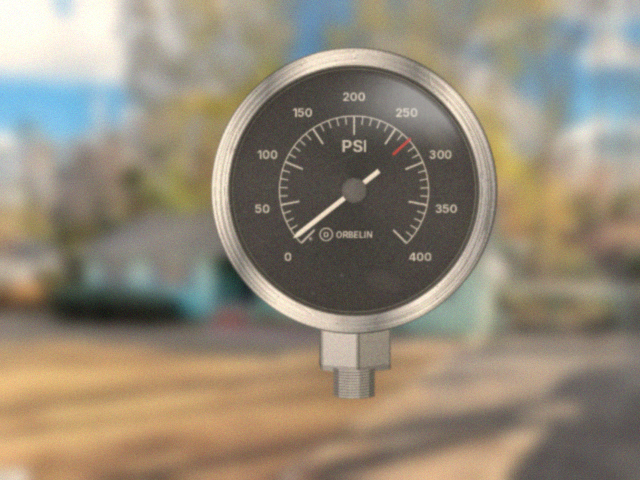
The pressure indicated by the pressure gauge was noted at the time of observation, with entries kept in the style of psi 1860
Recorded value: psi 10
